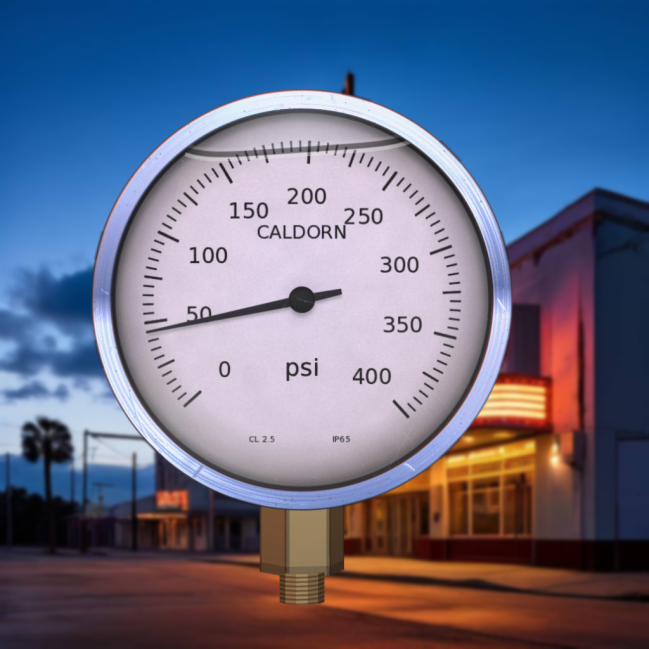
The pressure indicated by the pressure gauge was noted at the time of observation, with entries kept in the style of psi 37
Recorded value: psi 45
